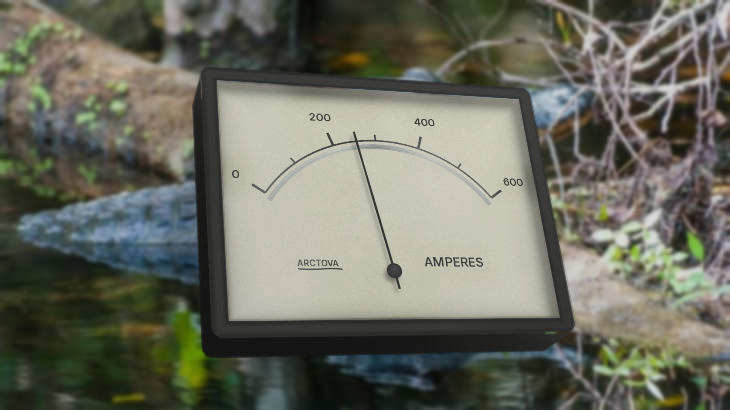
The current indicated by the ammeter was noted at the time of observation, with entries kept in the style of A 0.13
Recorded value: A 250
